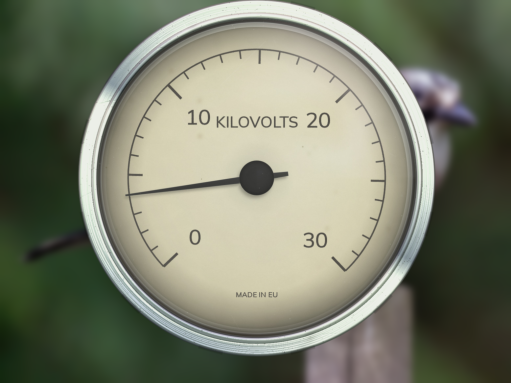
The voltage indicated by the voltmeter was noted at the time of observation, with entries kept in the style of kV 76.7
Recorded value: kV 4
